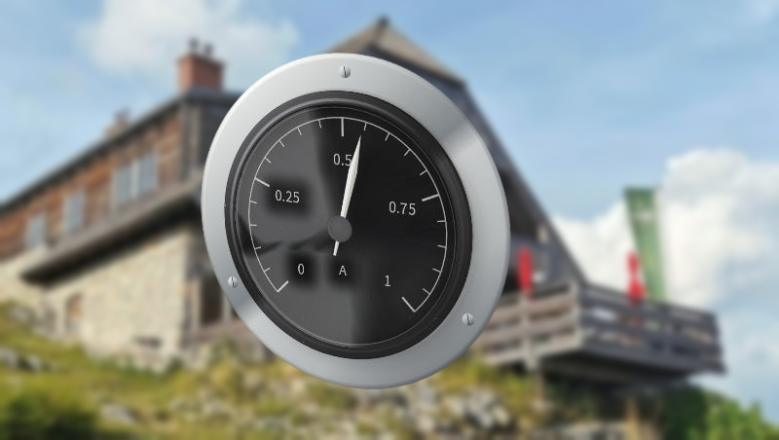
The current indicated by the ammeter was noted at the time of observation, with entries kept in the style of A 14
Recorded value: A 0.55
